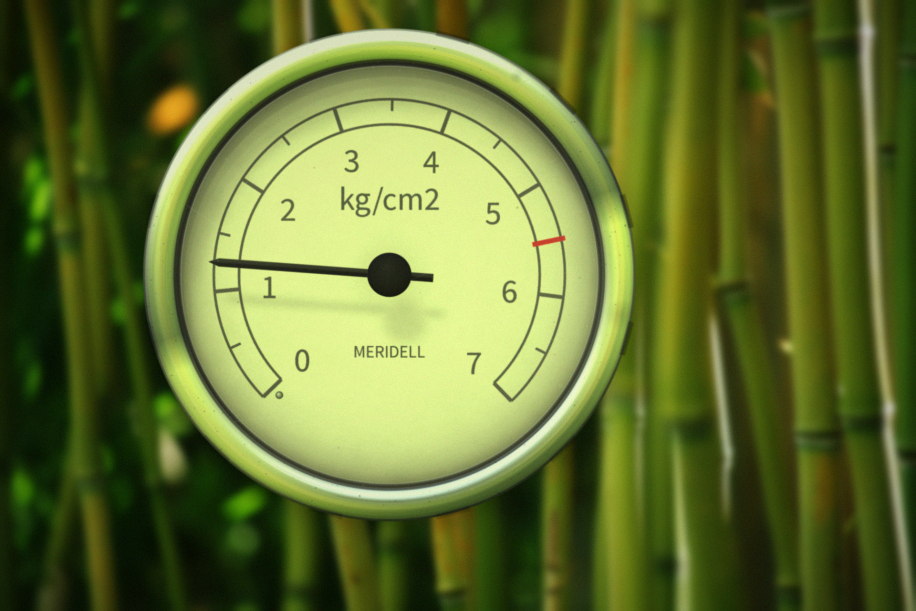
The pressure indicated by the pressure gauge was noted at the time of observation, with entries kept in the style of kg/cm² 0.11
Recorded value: kg/cm² 1.25
